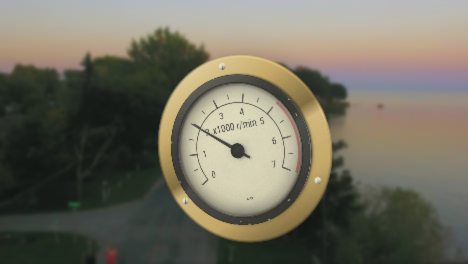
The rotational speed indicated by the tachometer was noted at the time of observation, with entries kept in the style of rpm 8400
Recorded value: rpm 2000
